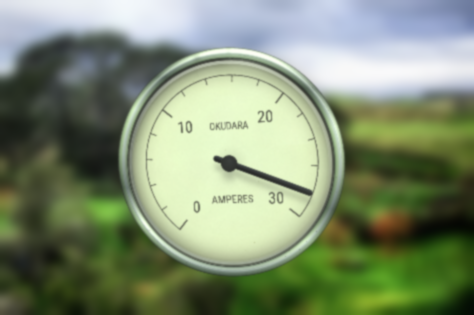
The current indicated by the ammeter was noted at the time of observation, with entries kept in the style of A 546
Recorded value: A 28
